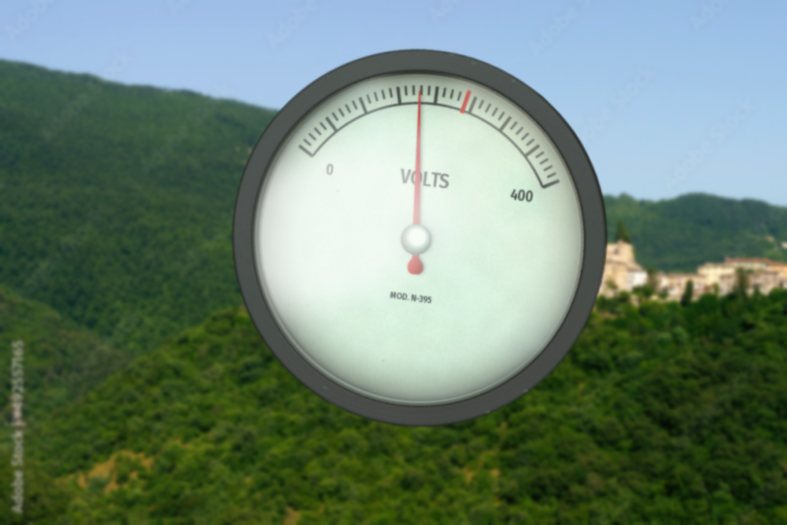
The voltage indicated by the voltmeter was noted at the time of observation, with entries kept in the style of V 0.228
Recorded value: V 180
